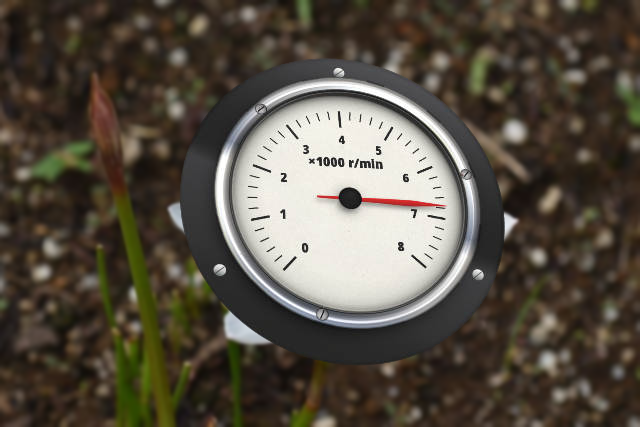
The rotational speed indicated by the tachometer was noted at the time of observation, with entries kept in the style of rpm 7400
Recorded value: rpm 6800
